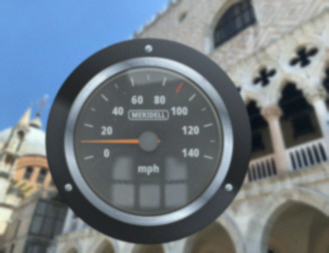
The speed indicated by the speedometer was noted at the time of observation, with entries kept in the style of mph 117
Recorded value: mph 10
